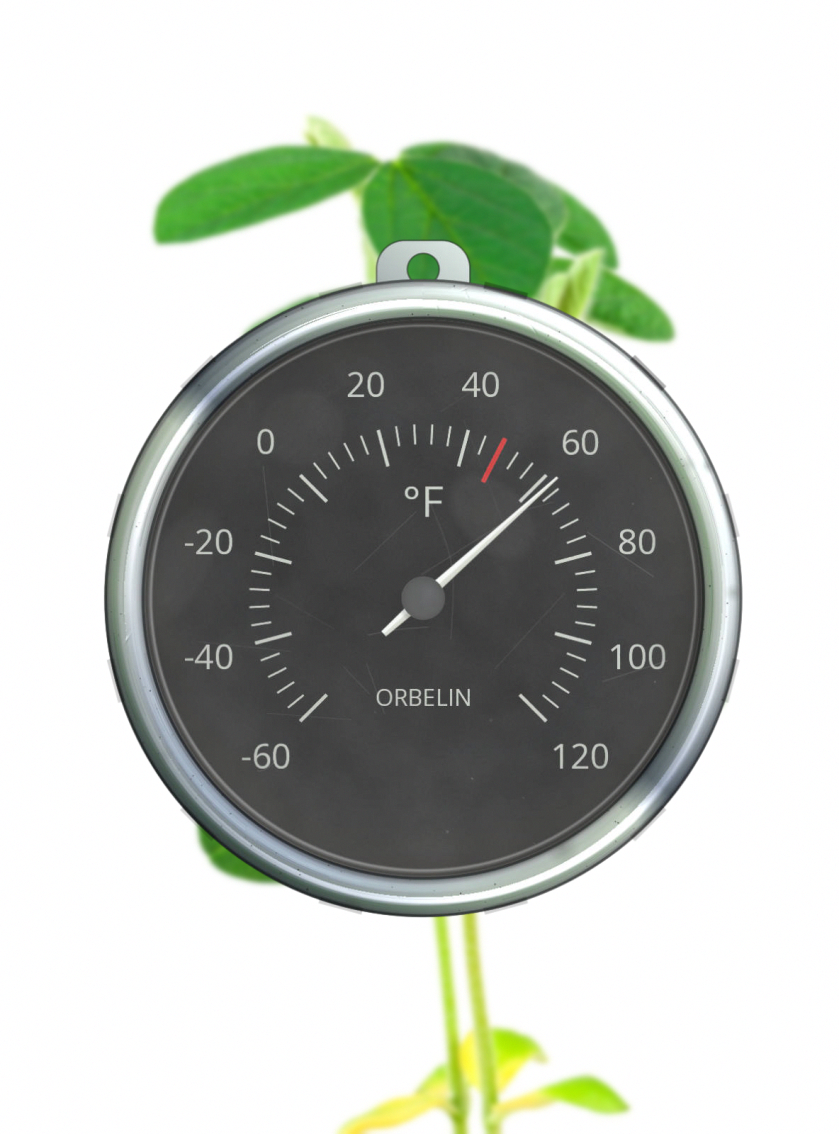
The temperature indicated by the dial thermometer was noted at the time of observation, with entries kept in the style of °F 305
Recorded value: °F 62
